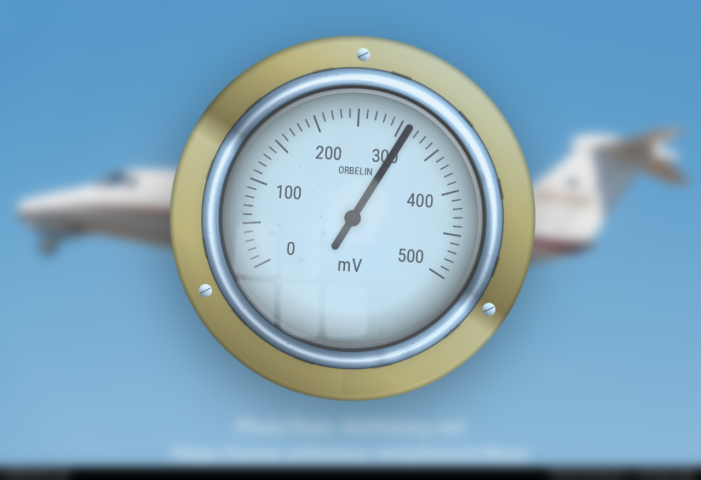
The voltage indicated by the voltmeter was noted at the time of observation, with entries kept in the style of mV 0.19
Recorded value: mV 310
